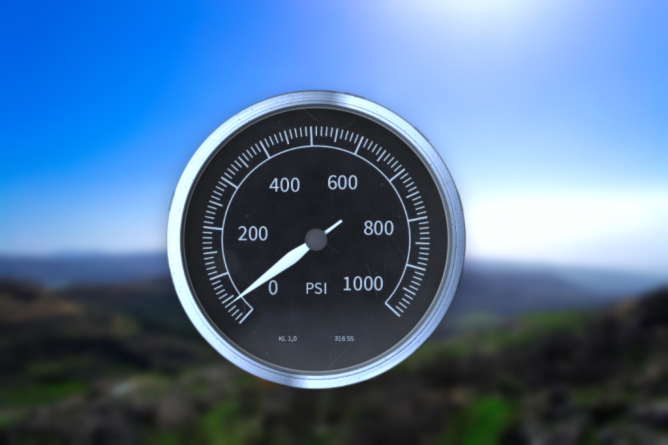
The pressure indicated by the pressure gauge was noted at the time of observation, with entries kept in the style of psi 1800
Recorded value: psi 40
